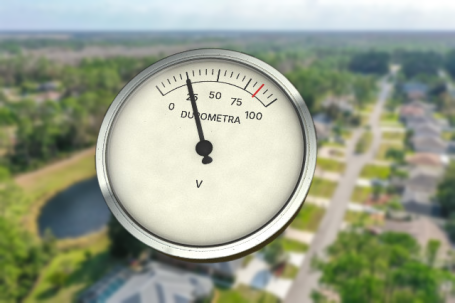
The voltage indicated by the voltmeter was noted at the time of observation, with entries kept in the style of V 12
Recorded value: V 25
